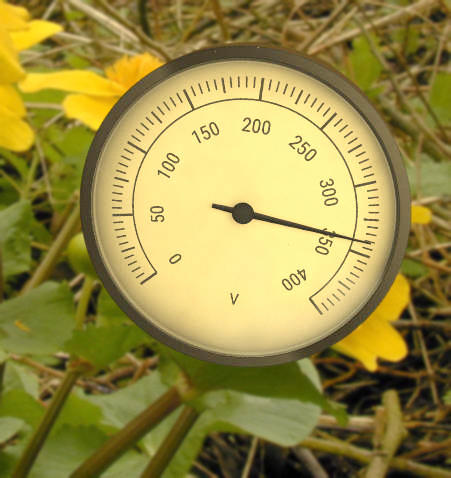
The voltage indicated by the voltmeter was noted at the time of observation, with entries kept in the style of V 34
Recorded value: V 340
